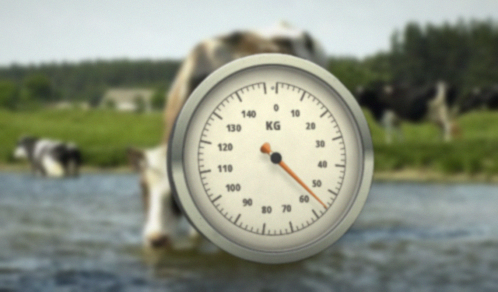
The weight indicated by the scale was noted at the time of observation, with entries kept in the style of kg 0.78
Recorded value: kg 56
